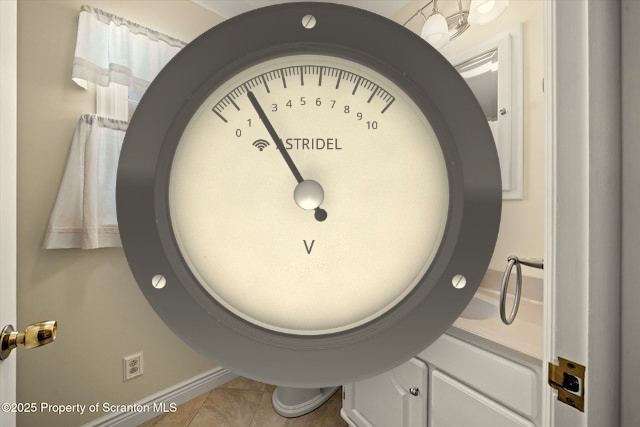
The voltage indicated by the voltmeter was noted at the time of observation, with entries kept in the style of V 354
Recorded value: V 2
